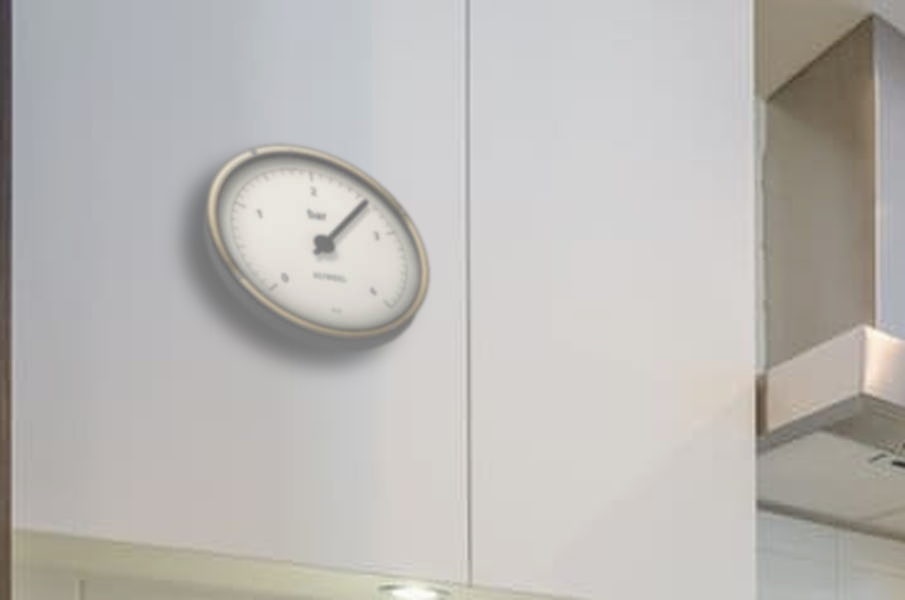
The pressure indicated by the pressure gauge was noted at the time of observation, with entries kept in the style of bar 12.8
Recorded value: bar 2.6
